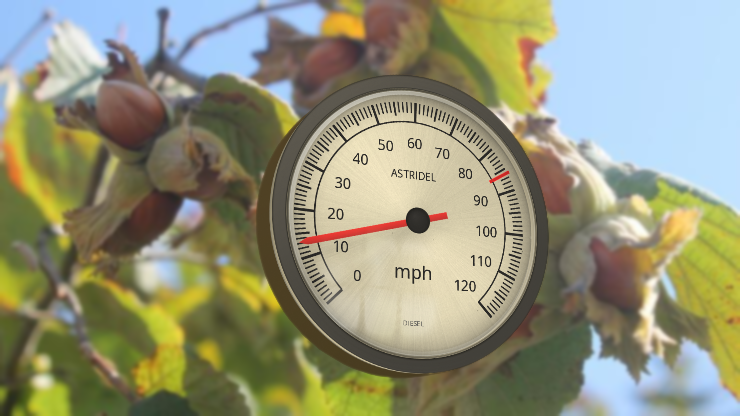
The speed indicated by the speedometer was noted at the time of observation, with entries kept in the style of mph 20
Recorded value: mph 13
